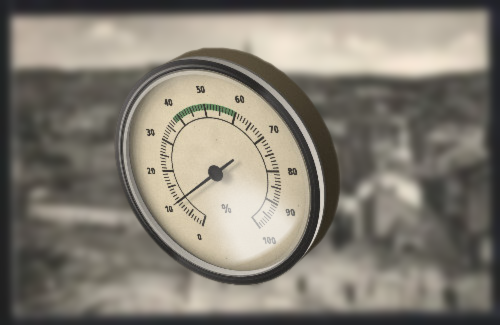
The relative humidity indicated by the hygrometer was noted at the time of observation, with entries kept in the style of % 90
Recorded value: % 10
